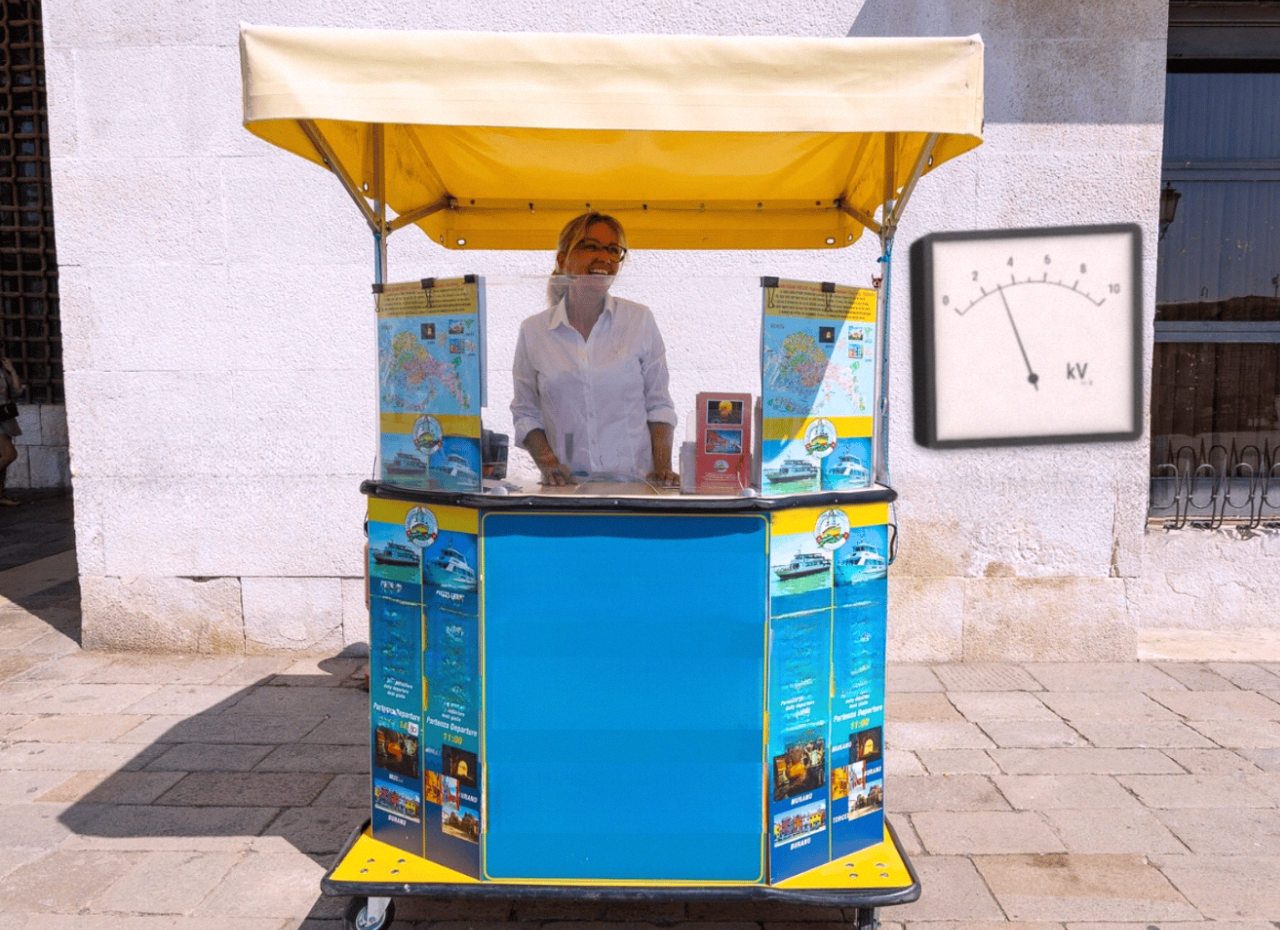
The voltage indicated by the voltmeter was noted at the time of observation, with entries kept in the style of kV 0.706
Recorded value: kV 3
